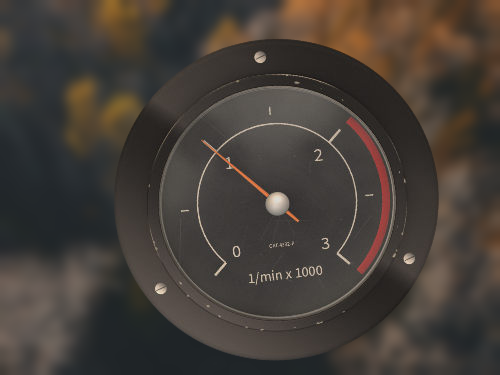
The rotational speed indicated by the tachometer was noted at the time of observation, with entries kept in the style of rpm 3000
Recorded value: rpm 1000
